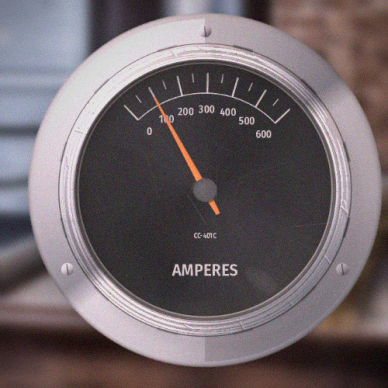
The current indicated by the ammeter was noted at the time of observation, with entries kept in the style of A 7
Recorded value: A 100
